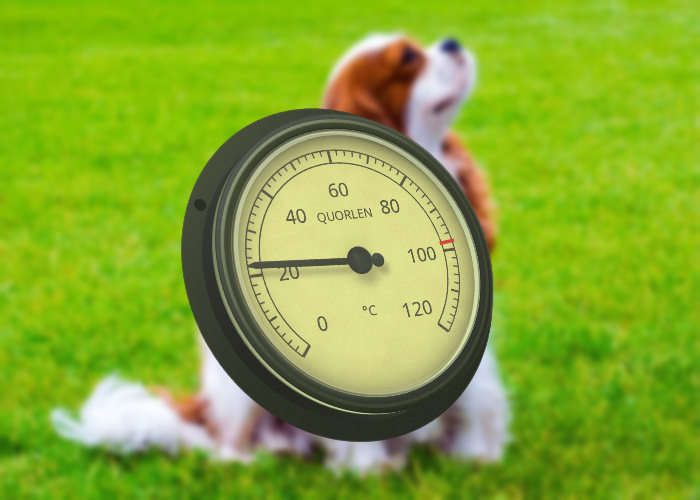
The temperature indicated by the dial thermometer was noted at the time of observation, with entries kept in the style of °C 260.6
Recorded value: °C 22
